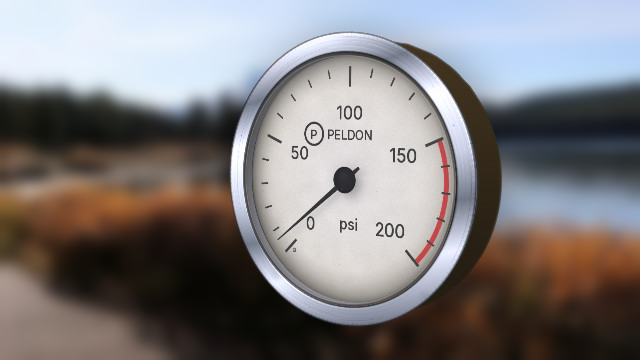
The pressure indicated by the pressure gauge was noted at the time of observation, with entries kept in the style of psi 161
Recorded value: psi 5
